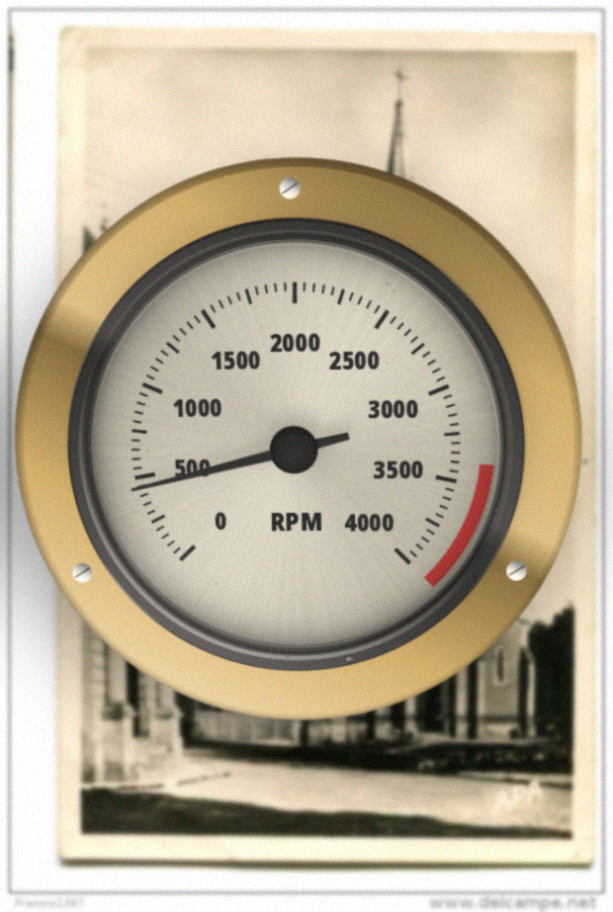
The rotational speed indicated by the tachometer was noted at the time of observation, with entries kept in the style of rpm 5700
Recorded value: rpm 450
